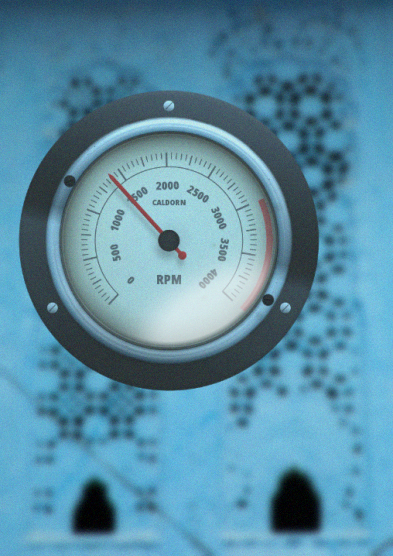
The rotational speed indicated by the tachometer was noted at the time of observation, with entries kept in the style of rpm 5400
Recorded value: rpm 1400
